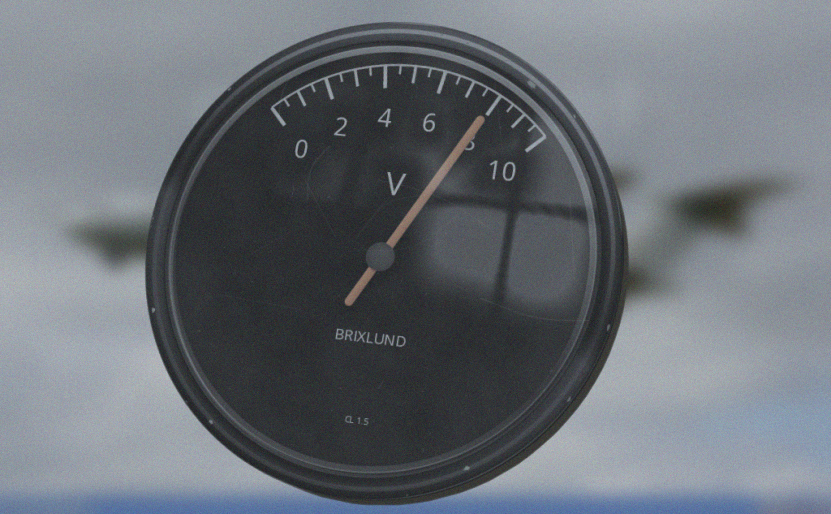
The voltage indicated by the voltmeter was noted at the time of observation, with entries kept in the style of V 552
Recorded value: V 8
